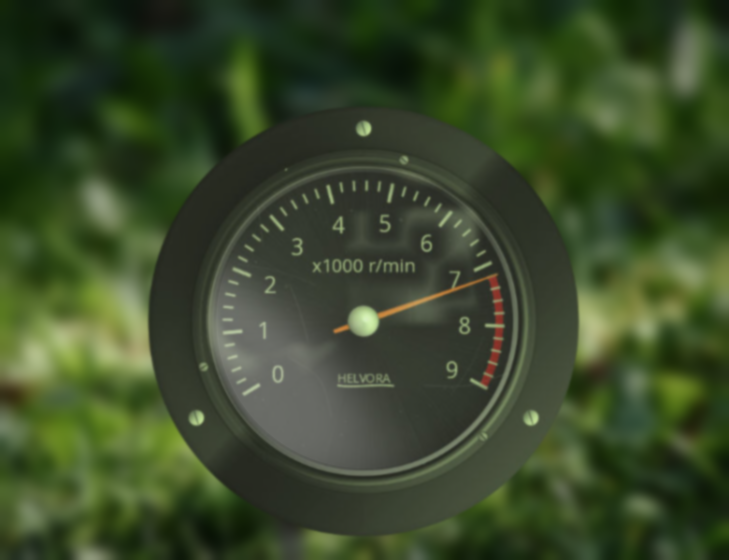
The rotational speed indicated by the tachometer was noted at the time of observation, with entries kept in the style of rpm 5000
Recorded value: rpm 7200
